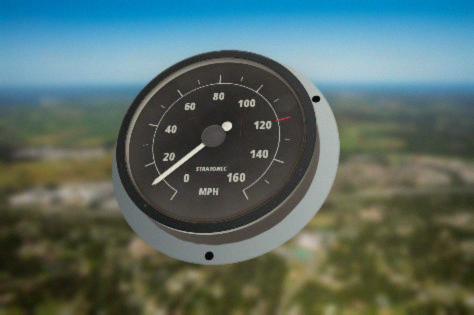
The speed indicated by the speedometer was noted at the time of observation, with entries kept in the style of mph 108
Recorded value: mph 10
